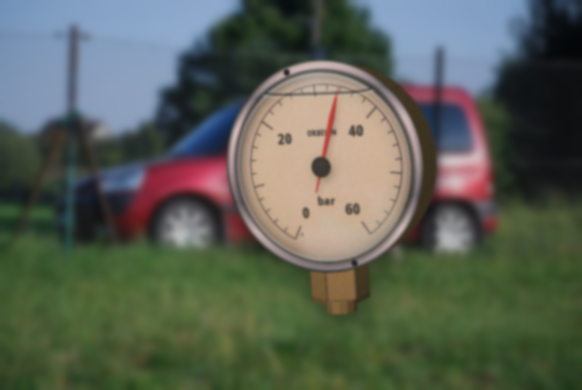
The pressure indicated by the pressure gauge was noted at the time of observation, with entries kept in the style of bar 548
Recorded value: bar 34
